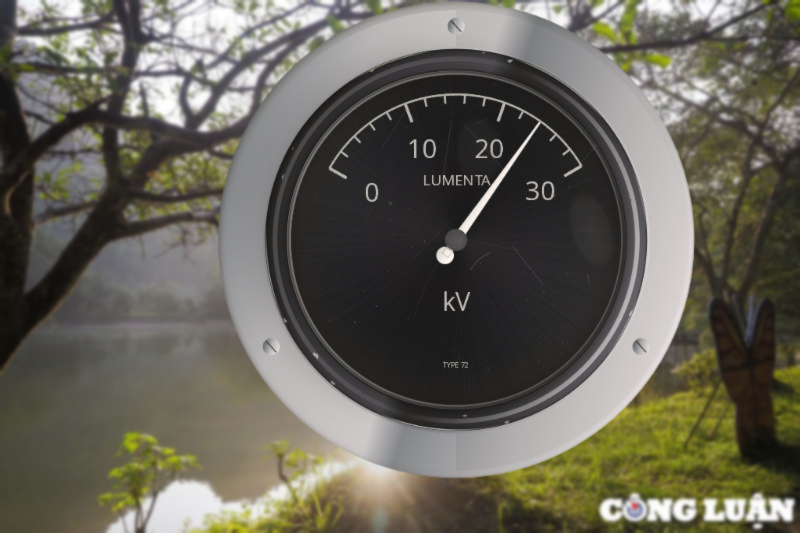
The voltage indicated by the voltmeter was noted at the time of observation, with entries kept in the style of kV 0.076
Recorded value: kV 24
